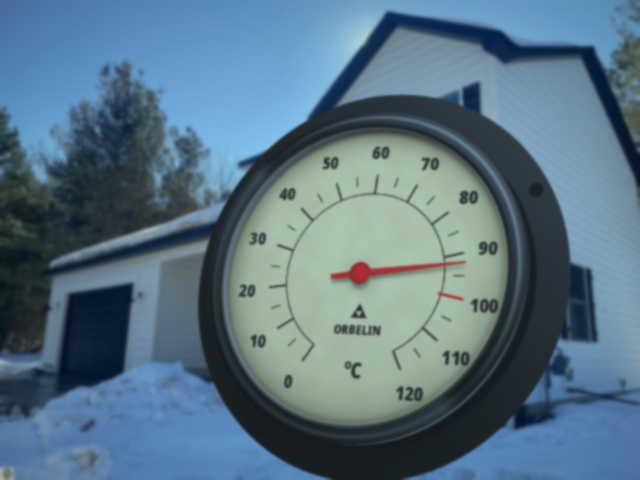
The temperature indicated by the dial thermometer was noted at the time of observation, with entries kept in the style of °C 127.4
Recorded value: °C 92.5
